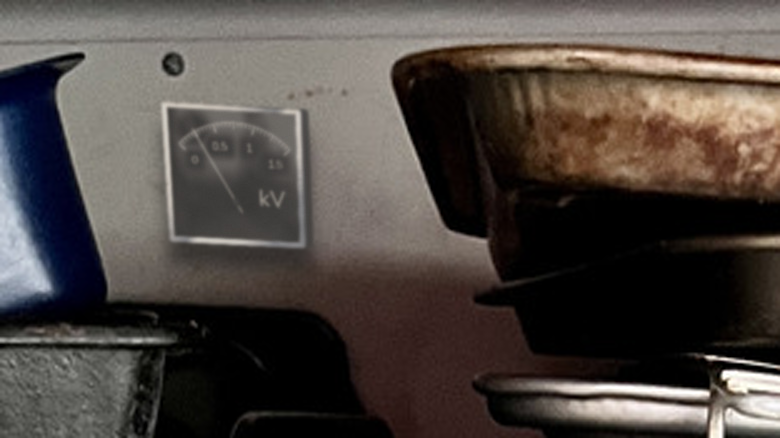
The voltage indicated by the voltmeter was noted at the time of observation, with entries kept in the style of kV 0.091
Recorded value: kV 0.25
